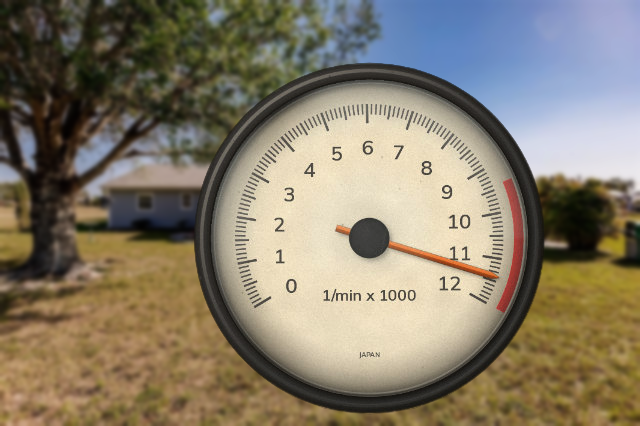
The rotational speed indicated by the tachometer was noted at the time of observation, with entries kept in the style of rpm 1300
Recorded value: rpm 11400
